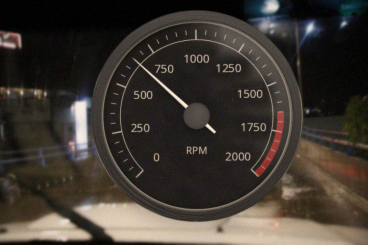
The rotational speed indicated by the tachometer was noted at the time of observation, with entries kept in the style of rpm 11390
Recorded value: rpm 650
